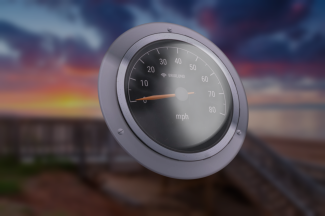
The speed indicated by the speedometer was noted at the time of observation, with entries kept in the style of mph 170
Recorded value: mph 0
